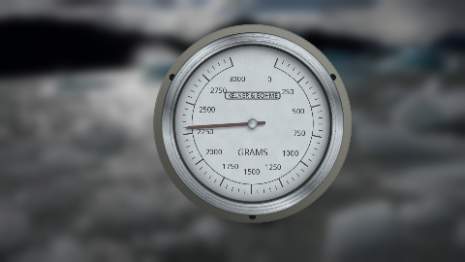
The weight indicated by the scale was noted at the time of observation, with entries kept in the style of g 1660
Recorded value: g 2300
